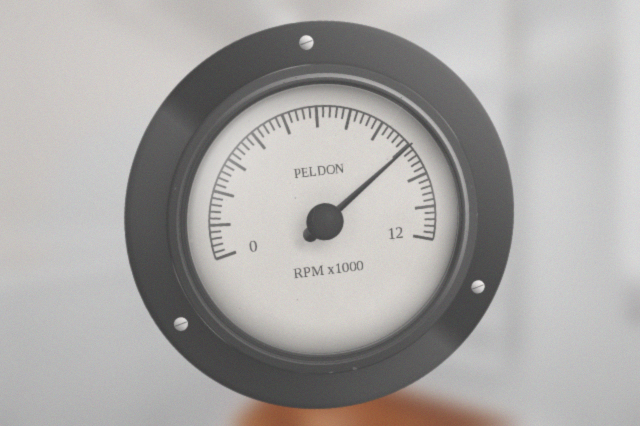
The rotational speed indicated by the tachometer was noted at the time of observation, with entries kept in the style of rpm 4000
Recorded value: rpm 9000
